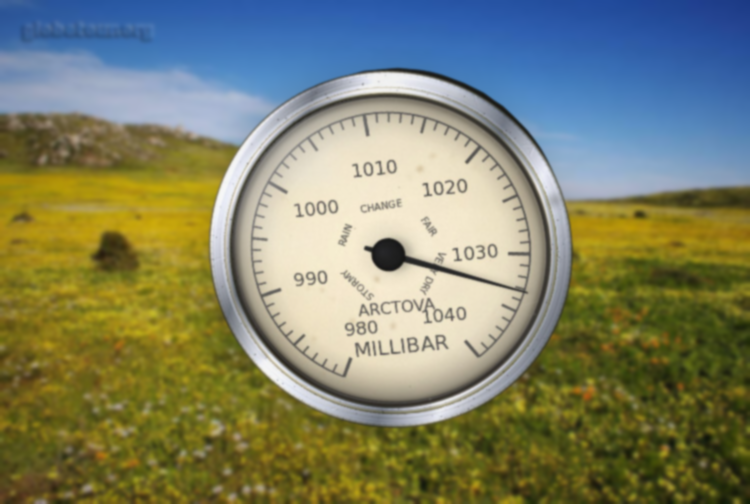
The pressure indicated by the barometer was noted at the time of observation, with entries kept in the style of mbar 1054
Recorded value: mbar 1033
